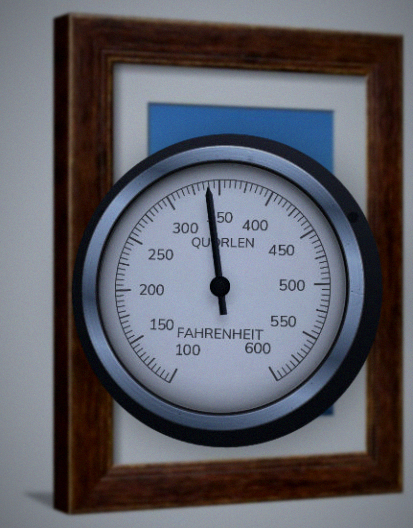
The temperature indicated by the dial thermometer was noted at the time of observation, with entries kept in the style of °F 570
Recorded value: °F 340
